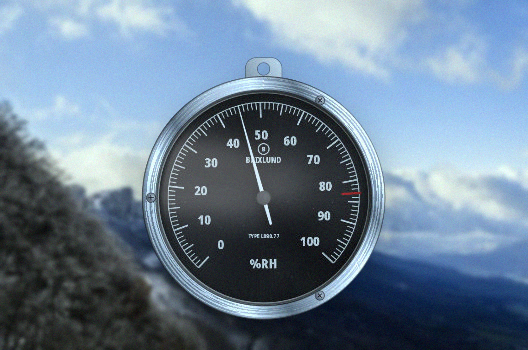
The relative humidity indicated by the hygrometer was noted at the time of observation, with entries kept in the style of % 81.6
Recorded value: % 45
